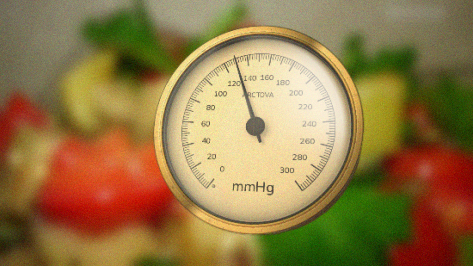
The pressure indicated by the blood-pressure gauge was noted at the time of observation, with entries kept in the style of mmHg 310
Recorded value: mmHg 130
